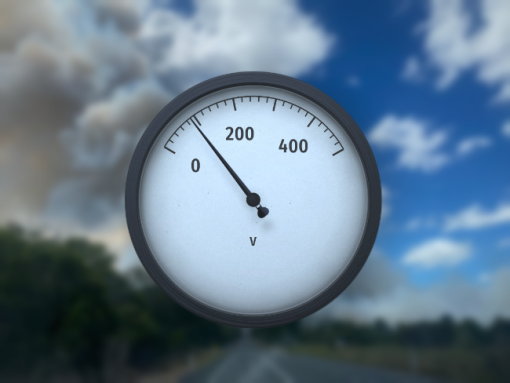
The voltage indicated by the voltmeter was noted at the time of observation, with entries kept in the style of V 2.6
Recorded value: V 90
